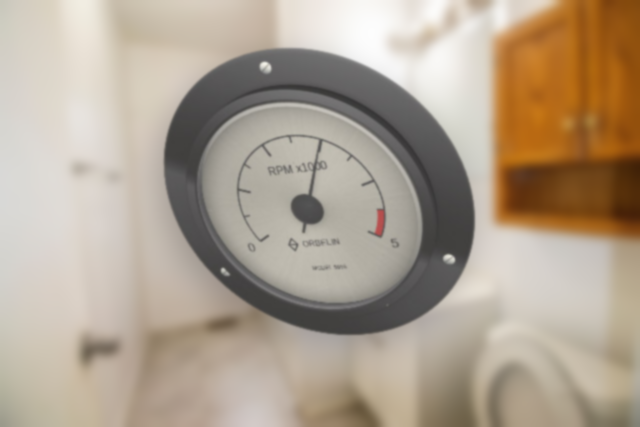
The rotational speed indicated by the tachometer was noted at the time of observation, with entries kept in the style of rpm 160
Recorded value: rpm 3000
